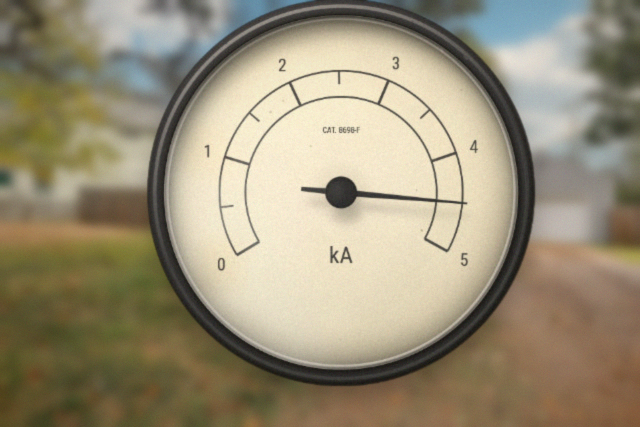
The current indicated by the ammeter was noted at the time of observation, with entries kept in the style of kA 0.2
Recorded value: kA 4.5
